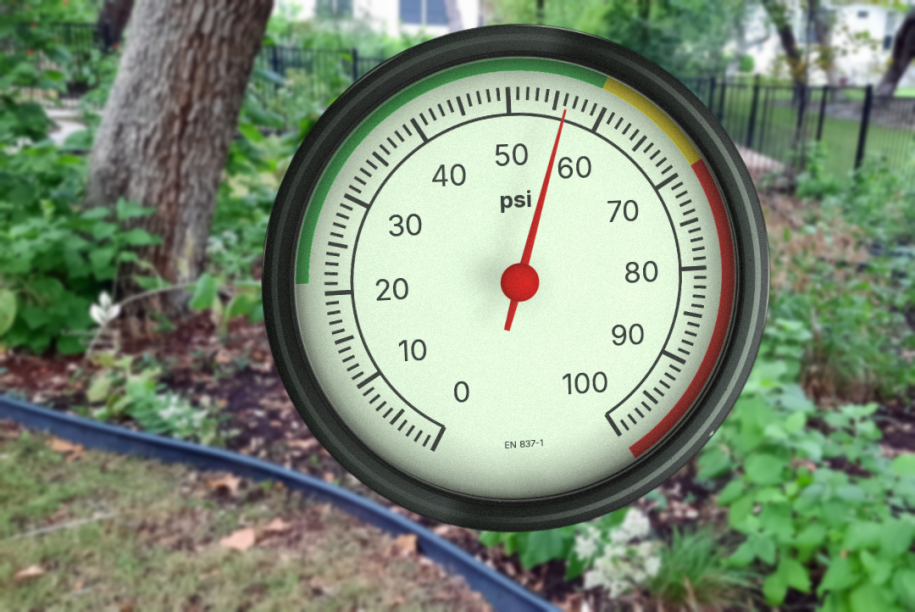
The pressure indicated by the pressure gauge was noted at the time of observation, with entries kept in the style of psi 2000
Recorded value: psi 56
